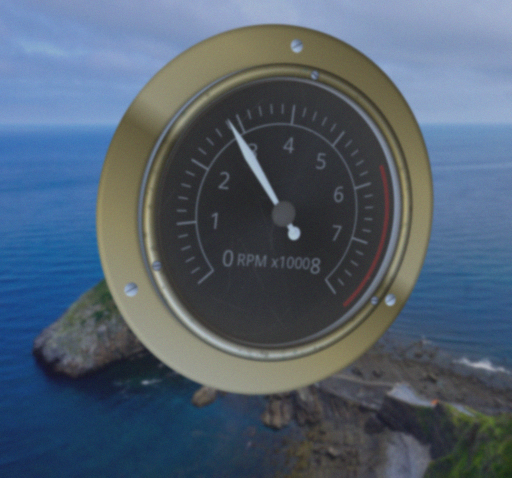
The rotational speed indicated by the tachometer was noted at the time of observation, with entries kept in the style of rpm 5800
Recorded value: rpm 2800
